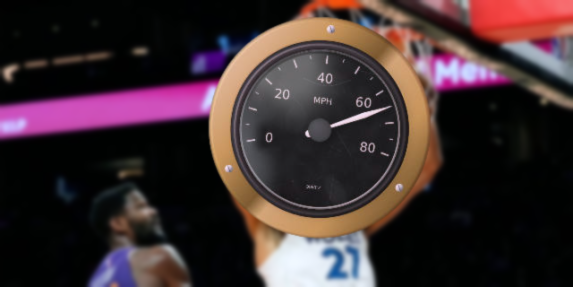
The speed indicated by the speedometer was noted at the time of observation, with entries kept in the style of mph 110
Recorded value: mph 65
